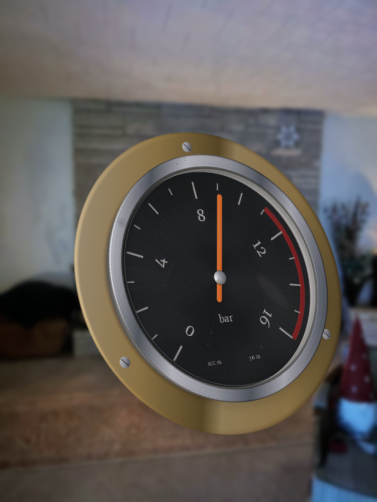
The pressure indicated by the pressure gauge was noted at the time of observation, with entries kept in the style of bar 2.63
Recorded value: bar 9
